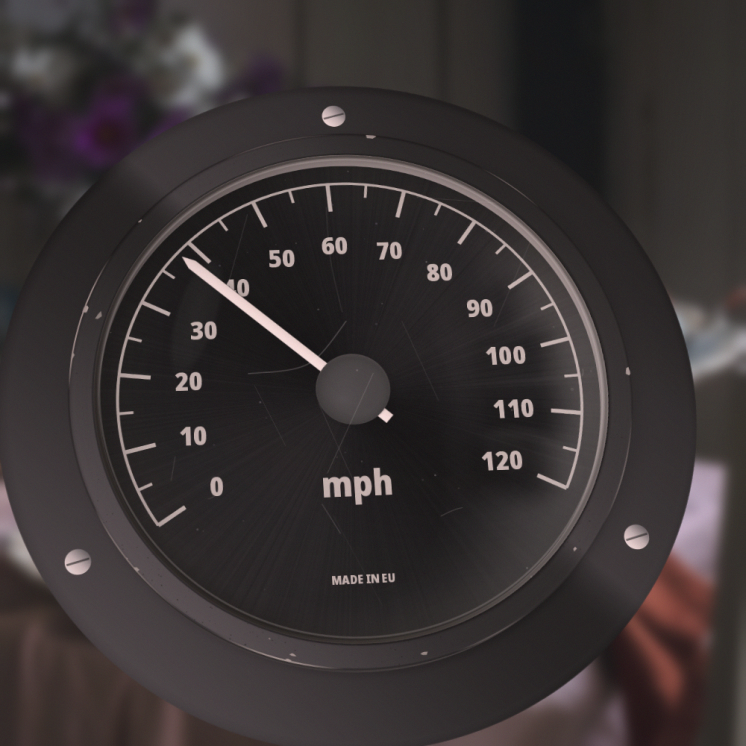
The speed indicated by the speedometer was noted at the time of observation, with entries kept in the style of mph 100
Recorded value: mph 37.5
